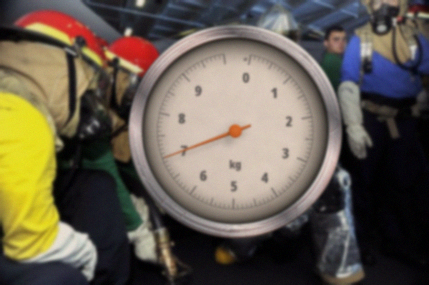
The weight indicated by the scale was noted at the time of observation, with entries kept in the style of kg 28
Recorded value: kg 7
